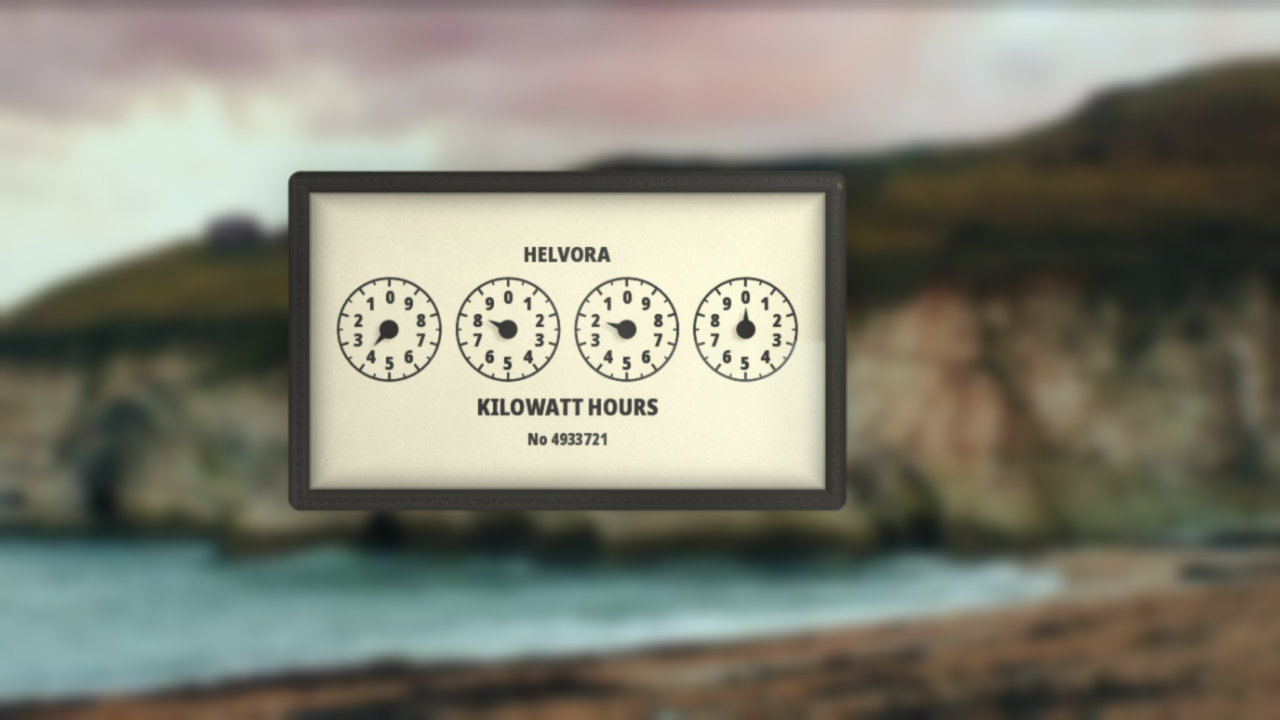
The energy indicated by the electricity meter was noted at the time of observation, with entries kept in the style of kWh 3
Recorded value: kWh 3820
